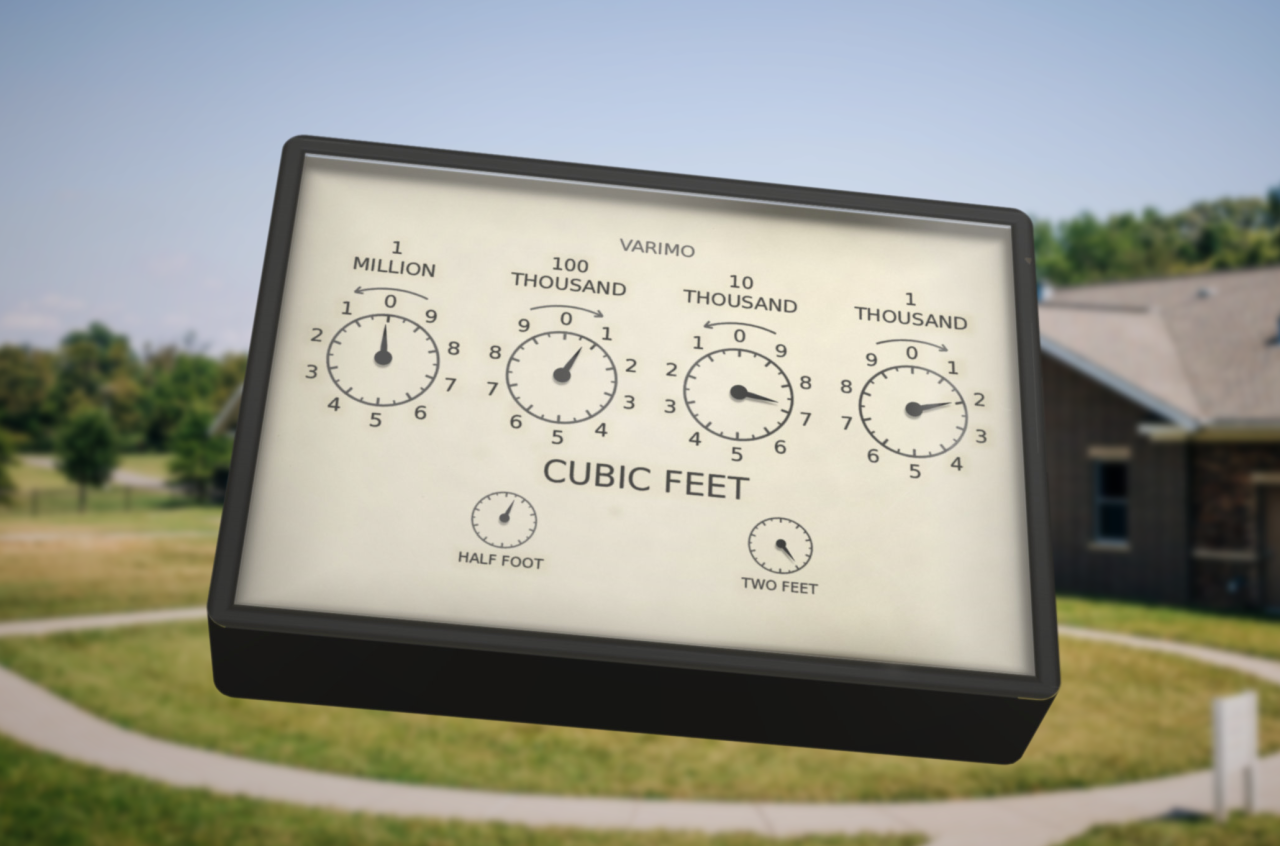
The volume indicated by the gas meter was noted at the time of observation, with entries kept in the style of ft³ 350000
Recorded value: ft³ 7200
